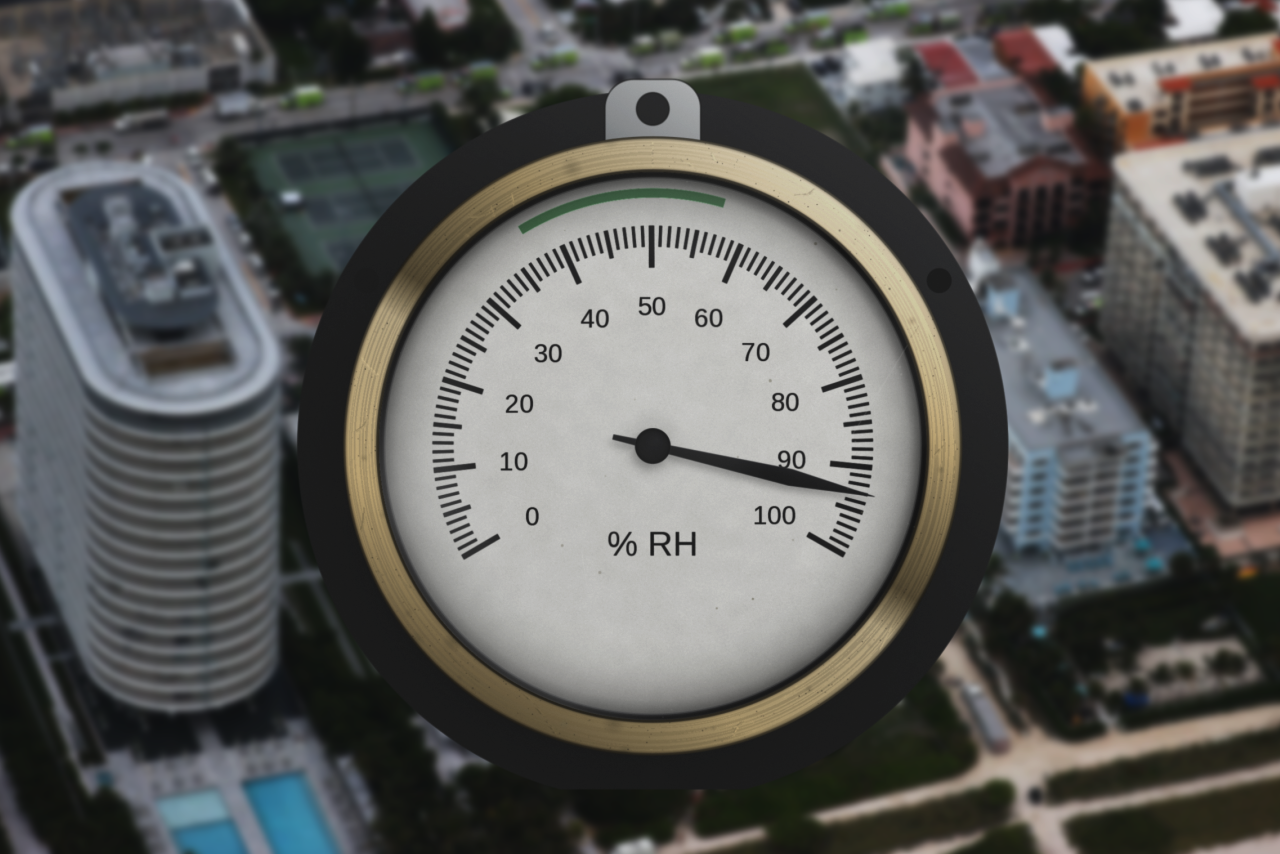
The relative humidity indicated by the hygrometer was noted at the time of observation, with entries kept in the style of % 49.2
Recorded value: % 93
